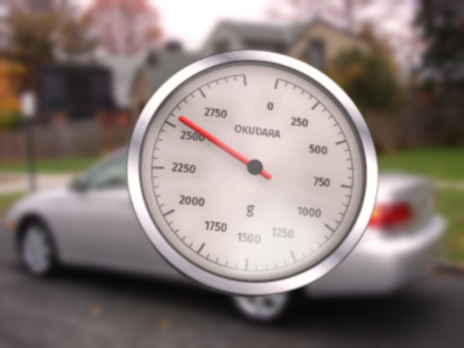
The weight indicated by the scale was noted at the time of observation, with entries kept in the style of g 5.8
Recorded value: g 2550
